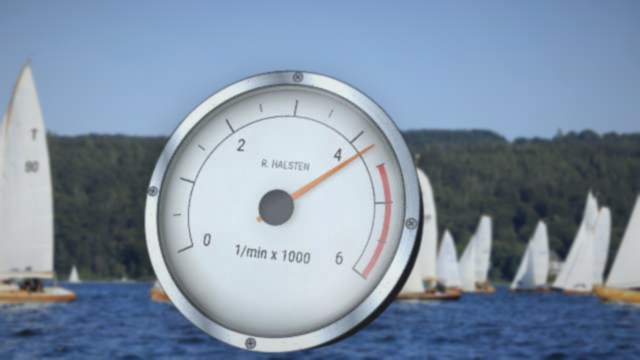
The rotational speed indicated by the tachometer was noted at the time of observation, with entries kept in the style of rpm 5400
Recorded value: rpm 4250
